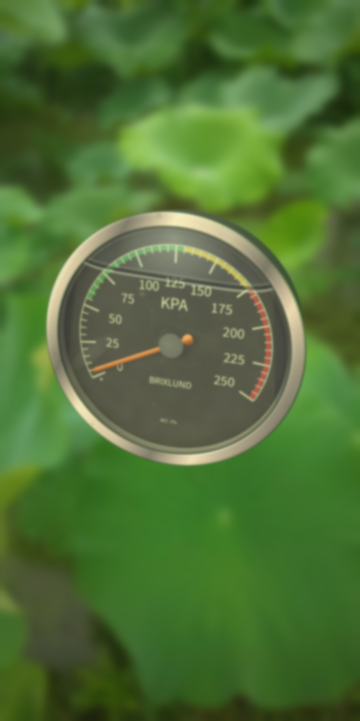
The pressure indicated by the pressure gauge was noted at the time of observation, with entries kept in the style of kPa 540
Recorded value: kPa 5
